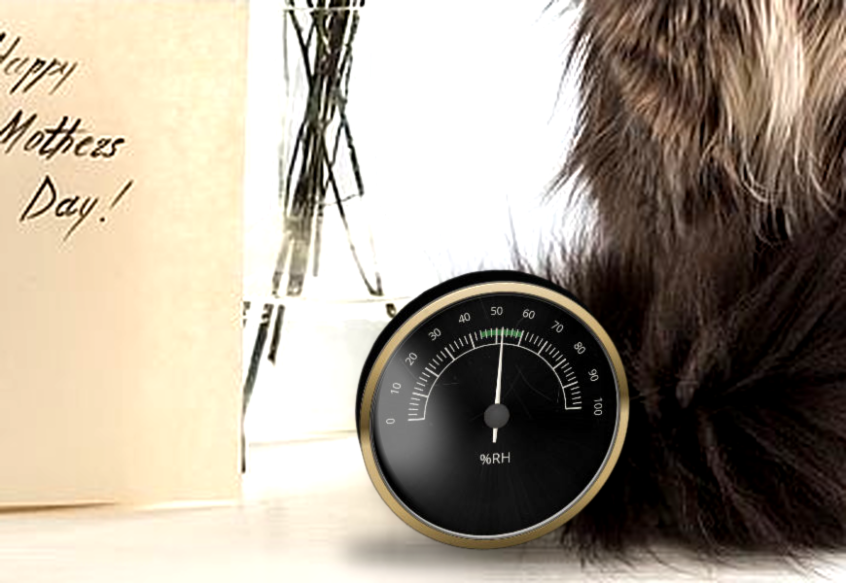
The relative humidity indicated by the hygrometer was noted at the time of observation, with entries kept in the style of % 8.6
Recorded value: % 52
